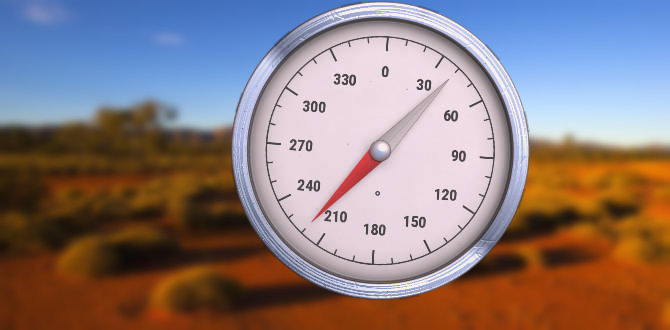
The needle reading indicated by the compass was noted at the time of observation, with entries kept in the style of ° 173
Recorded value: ° 220
